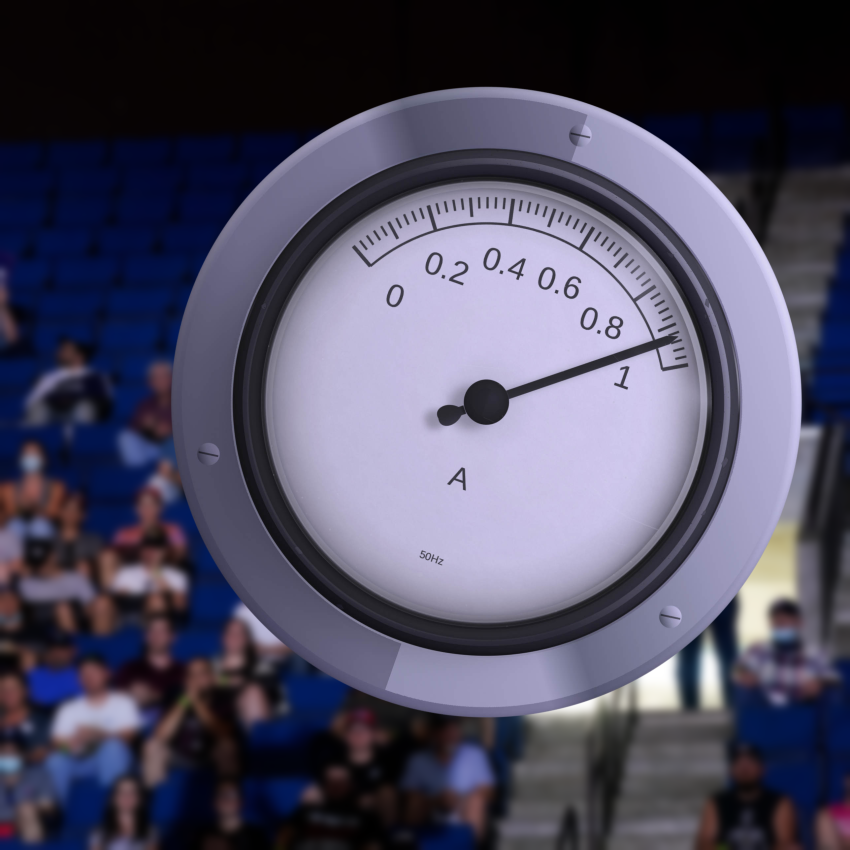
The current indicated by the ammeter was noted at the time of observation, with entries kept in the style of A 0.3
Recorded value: A 0.93
